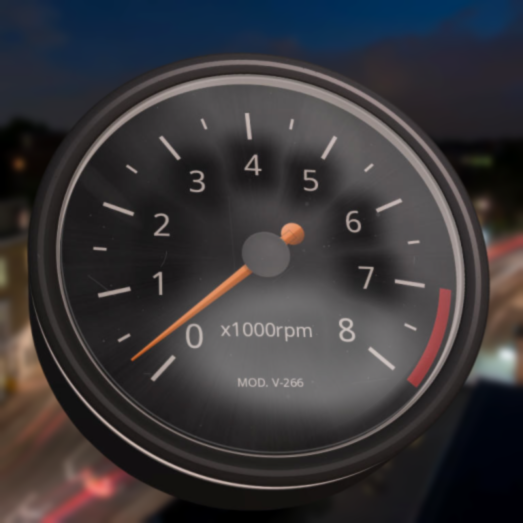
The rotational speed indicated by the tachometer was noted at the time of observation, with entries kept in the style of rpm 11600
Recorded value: rpm 250
